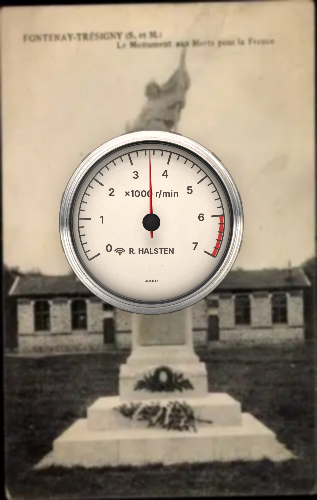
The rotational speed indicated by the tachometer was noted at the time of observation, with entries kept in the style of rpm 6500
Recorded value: rpm 3500
